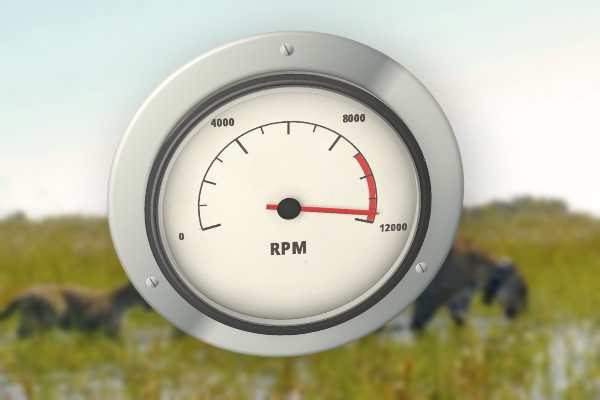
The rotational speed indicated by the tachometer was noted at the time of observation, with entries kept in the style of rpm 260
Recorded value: rpm 11500
